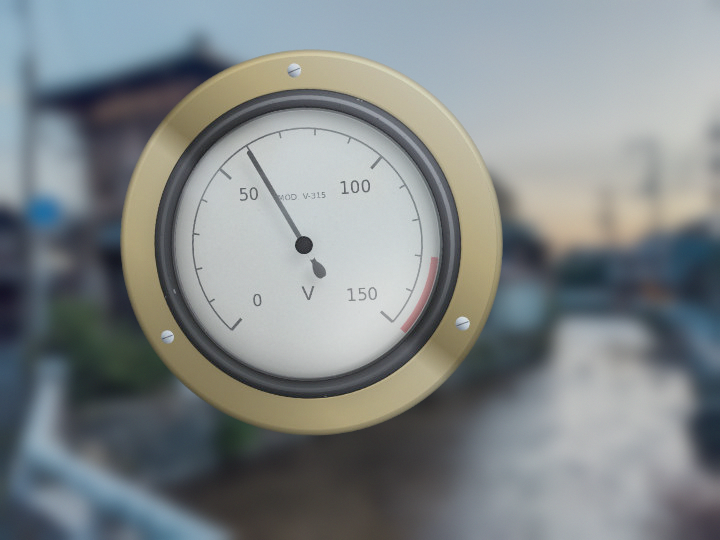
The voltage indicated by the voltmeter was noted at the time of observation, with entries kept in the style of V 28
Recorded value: V 60
